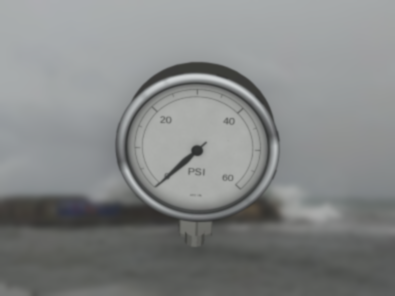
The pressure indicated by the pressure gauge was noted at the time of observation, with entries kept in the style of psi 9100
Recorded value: psi 0
